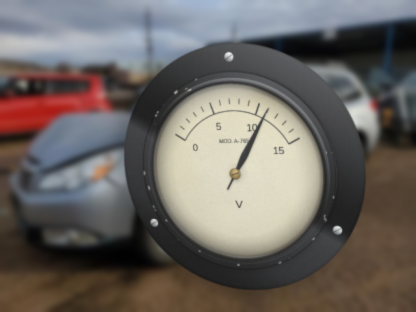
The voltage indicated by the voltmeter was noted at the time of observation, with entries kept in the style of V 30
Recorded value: V 11
